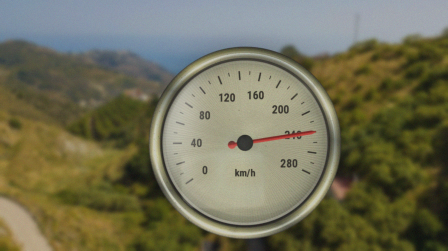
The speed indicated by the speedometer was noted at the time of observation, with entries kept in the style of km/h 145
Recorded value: km/h 240
